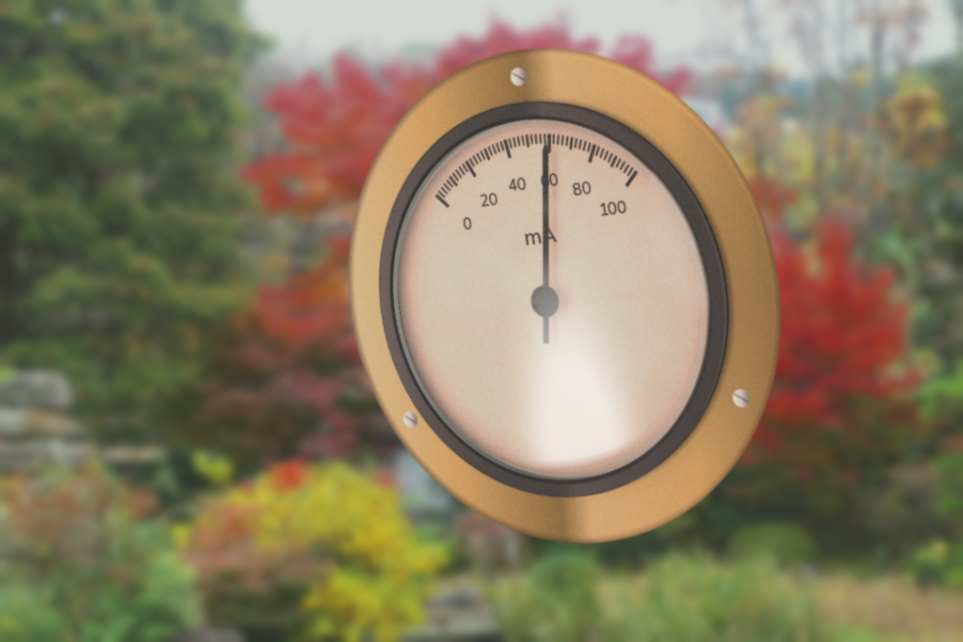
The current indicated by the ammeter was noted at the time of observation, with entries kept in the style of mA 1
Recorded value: mA 60
